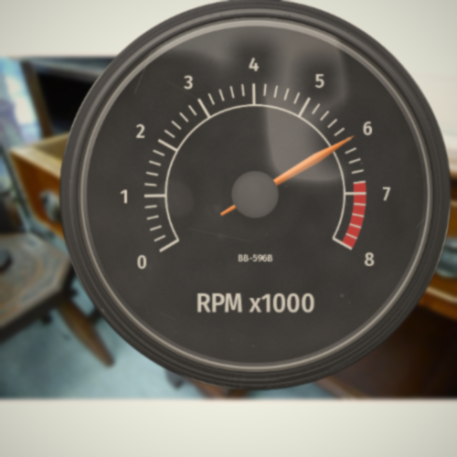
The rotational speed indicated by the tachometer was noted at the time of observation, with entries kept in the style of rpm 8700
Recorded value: rpm 6000
